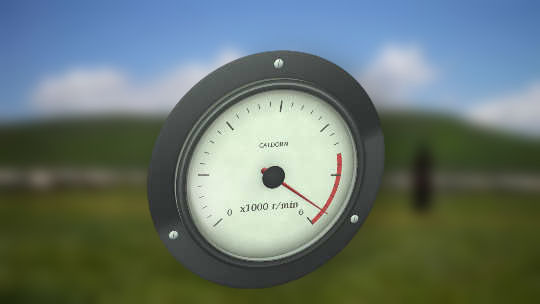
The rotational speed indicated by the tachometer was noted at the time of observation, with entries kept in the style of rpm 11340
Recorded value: rpm 5700
